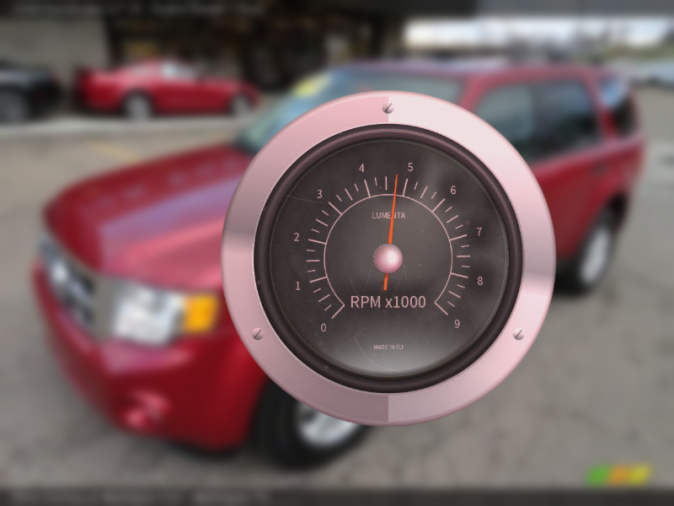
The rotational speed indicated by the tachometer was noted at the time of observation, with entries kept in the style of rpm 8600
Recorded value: rpm 4750
